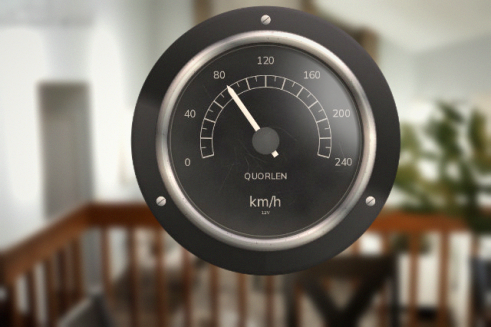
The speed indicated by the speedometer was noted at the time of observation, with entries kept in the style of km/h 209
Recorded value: km/h 80
